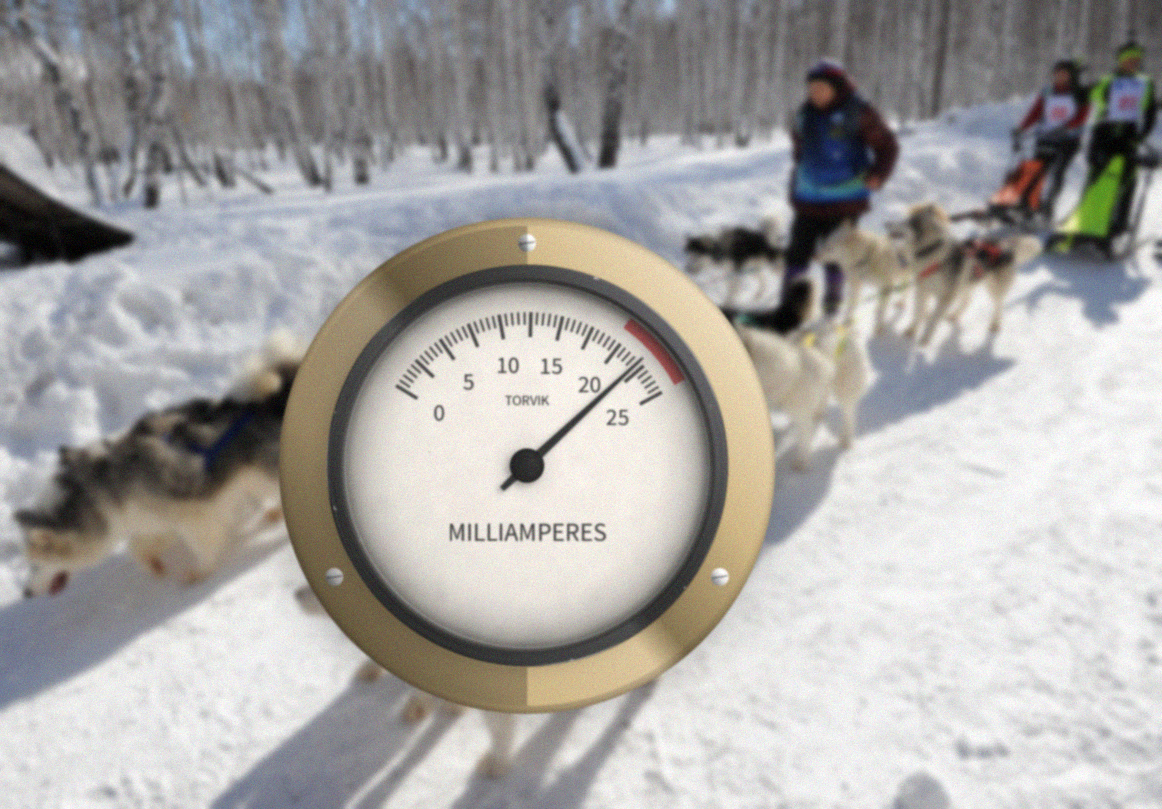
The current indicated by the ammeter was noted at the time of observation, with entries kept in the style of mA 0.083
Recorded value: mA 22
